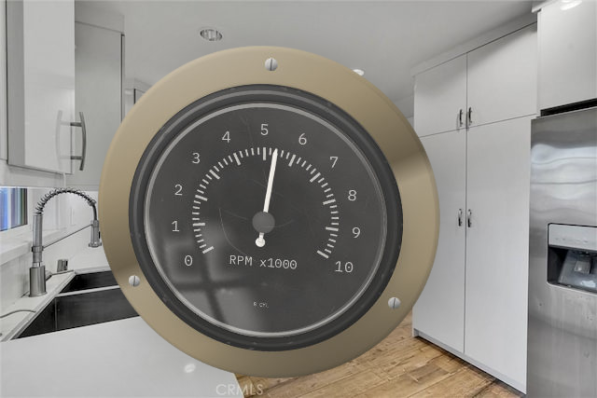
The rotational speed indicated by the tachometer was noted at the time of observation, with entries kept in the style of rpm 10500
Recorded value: rpm 5400
